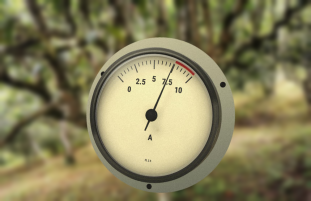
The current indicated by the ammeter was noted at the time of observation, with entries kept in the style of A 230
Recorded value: A 7.5
